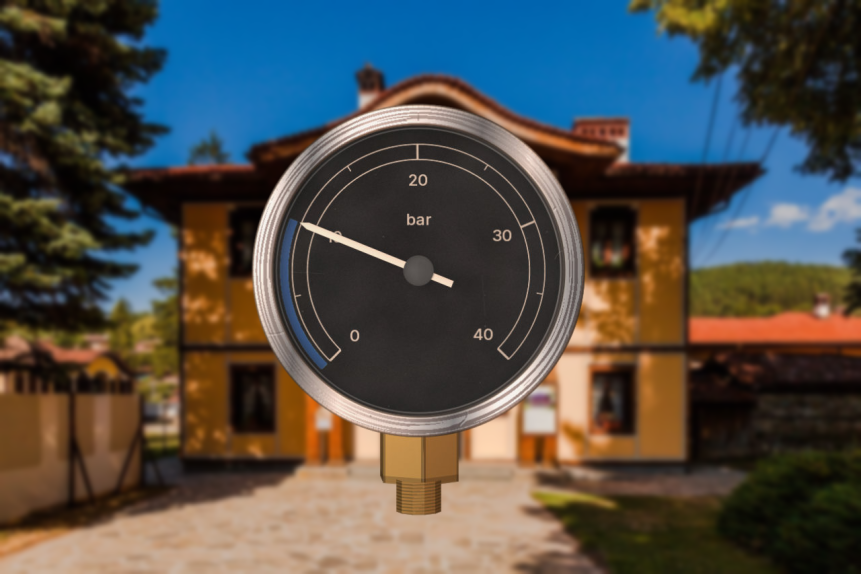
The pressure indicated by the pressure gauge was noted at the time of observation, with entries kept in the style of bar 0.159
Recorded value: bar 10
